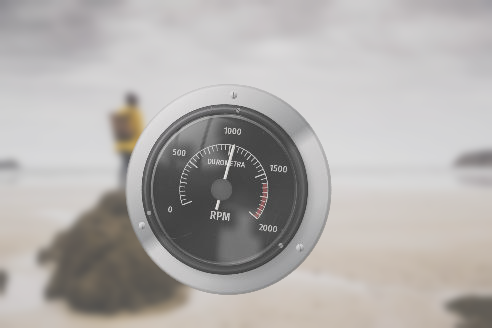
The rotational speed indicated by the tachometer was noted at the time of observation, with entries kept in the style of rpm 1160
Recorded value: rpm 1050
